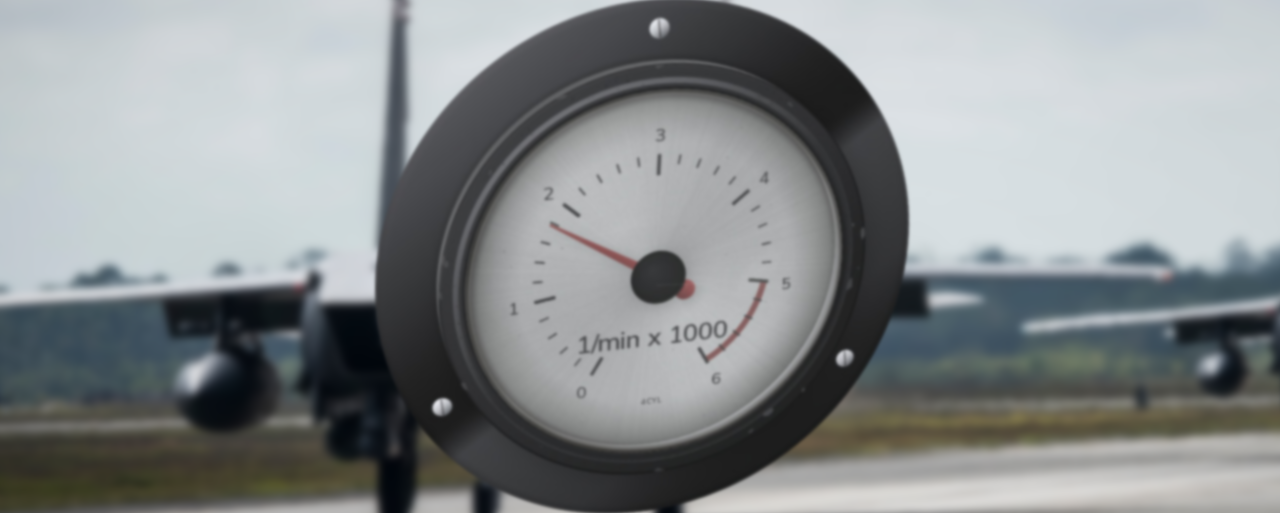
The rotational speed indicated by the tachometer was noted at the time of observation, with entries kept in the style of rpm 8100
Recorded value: rpm 1800
